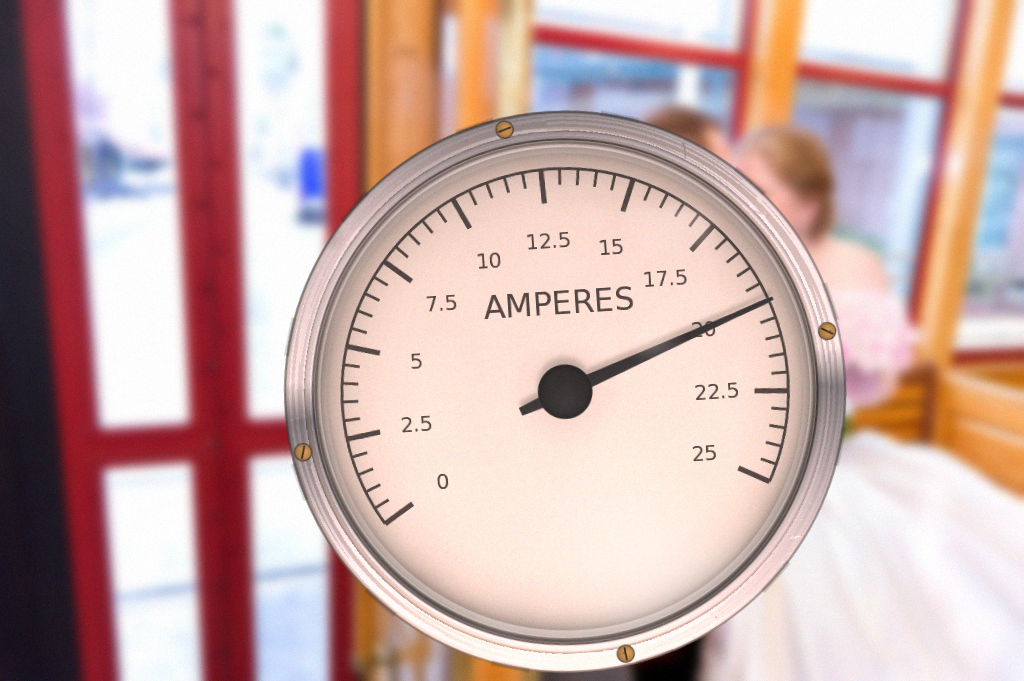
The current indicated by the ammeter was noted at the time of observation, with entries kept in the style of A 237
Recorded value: A 20
